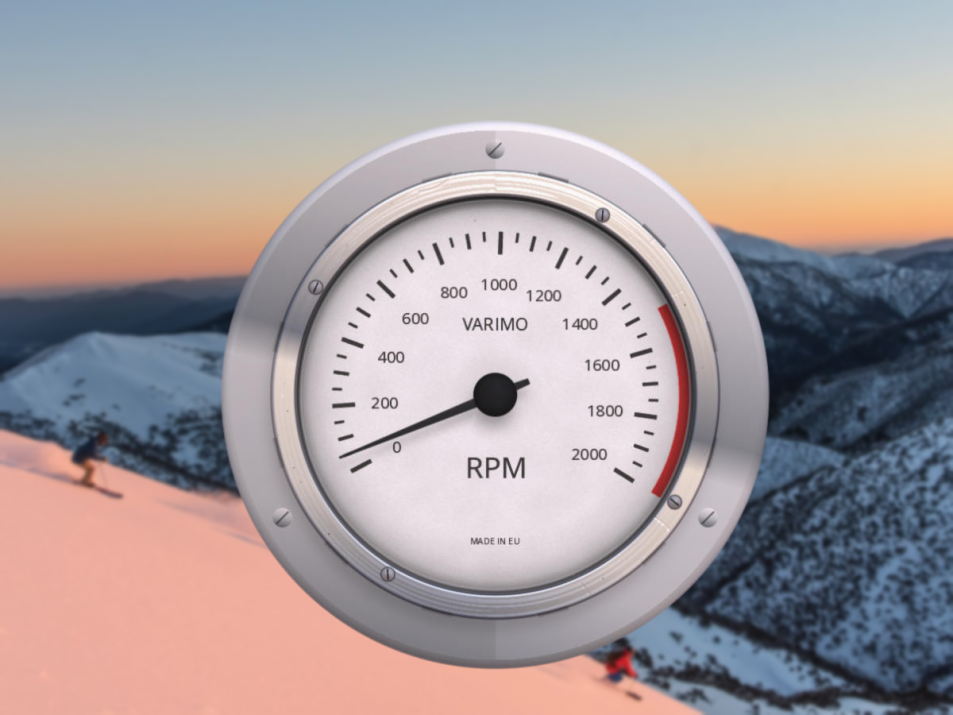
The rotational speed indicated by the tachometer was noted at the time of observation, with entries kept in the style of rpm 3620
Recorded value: rpm 50
